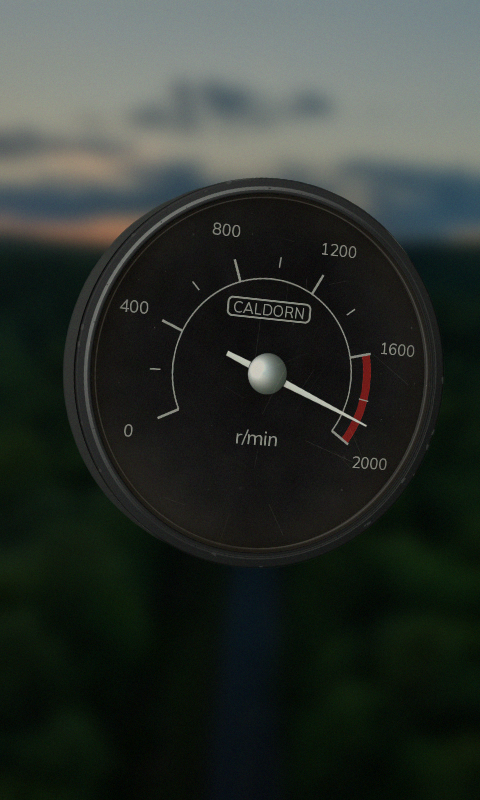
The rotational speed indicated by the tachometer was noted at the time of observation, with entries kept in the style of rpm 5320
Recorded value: rpm 1900
